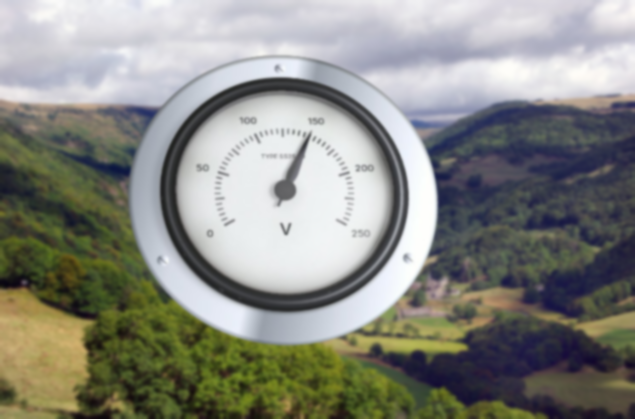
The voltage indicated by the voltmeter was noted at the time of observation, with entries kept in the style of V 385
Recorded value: V 150
